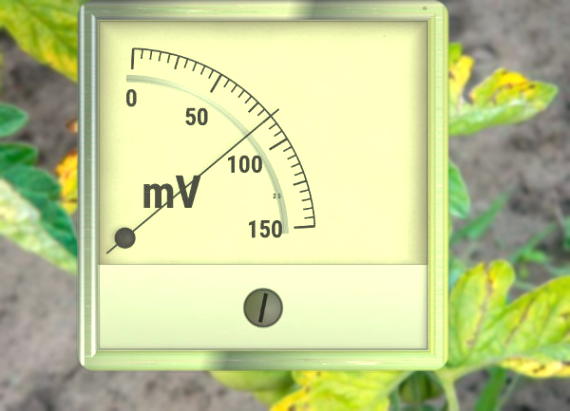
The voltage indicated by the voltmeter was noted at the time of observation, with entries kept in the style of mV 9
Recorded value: mV 85
